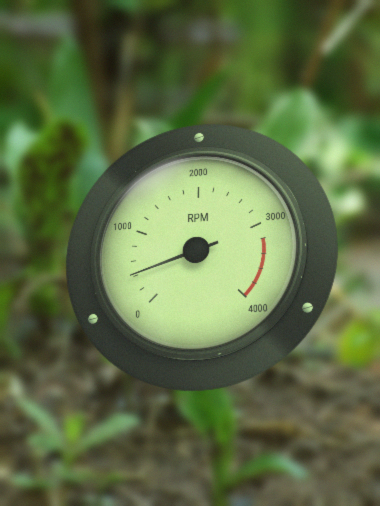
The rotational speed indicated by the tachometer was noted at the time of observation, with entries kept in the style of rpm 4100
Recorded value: rpm 400
